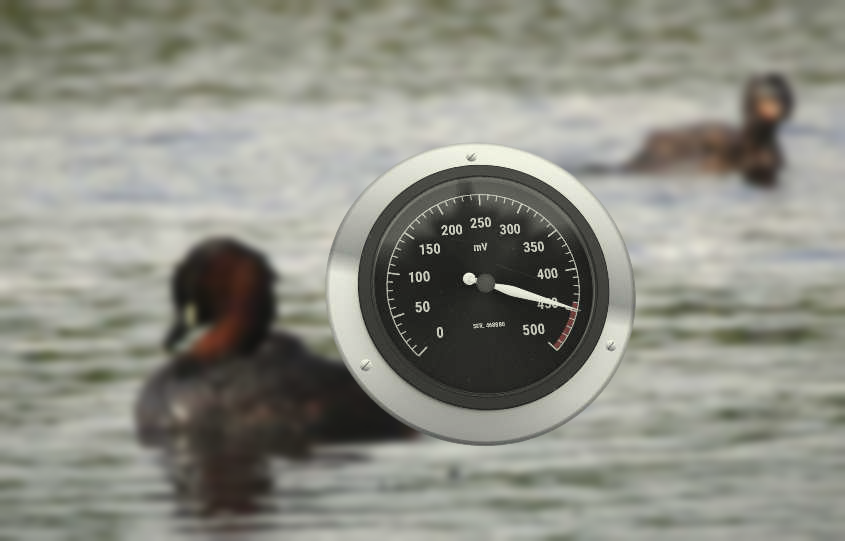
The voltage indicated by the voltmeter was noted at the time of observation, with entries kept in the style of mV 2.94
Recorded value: mV 450
